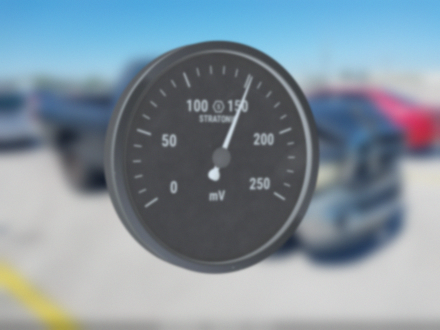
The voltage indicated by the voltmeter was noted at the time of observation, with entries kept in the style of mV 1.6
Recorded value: mV 150
